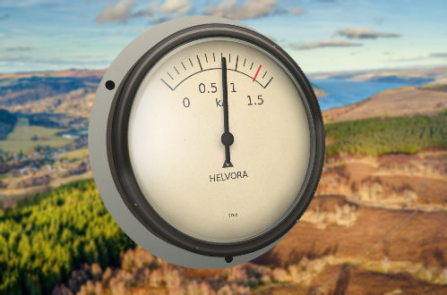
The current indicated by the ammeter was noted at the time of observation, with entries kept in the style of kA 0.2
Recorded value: kA 0.8
